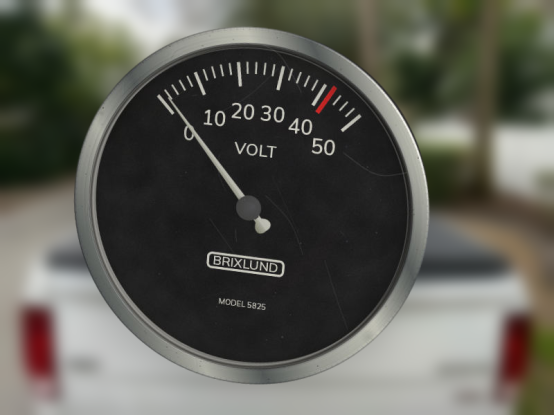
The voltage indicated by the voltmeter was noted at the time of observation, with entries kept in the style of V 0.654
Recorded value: V 2
